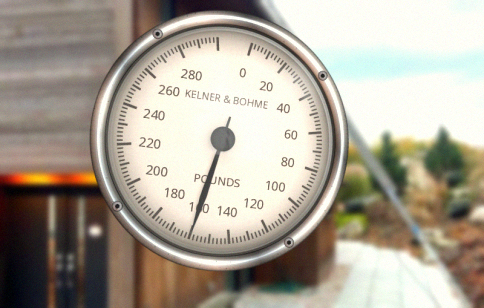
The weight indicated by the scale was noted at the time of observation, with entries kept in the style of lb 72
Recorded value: lb 160
